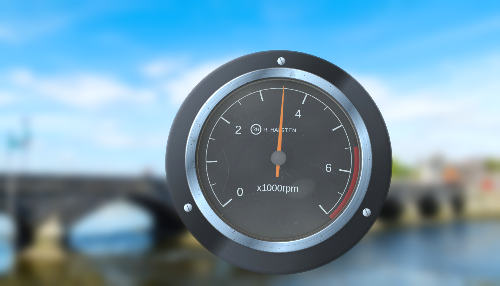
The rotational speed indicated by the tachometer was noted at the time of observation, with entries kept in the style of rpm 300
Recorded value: rpm 3500
